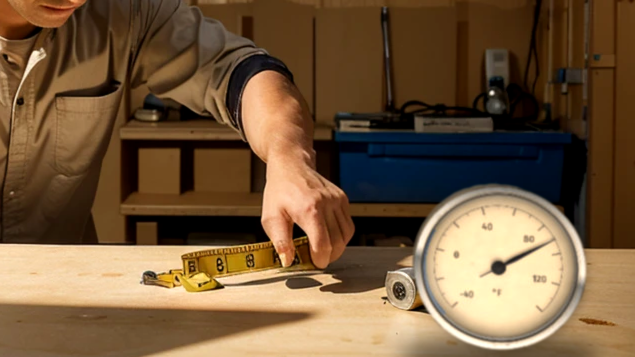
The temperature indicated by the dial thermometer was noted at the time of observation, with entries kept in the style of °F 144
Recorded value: °F 90
